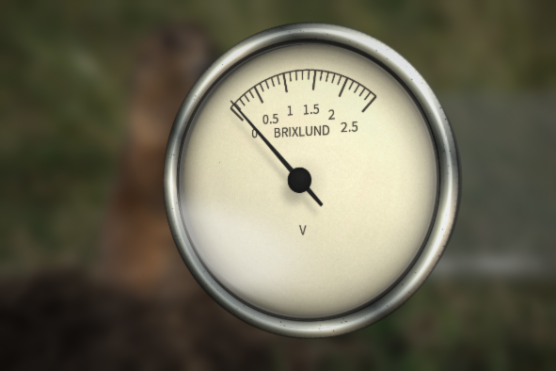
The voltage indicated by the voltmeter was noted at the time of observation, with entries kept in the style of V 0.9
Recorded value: V 0.1
